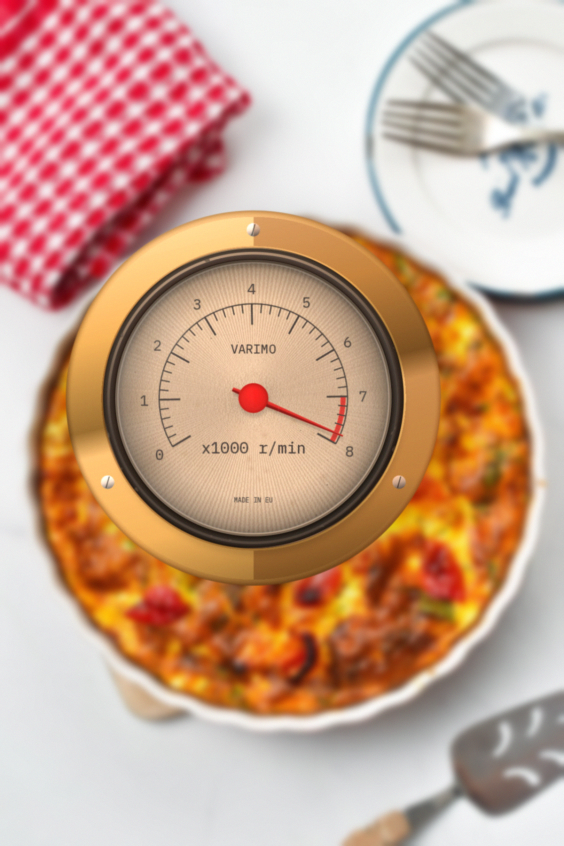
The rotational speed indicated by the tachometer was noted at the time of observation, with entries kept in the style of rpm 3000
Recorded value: rpm 7800
